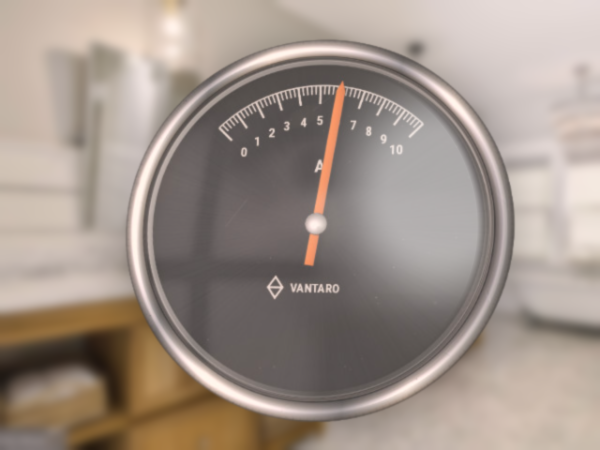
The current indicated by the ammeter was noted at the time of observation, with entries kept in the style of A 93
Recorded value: A 6
